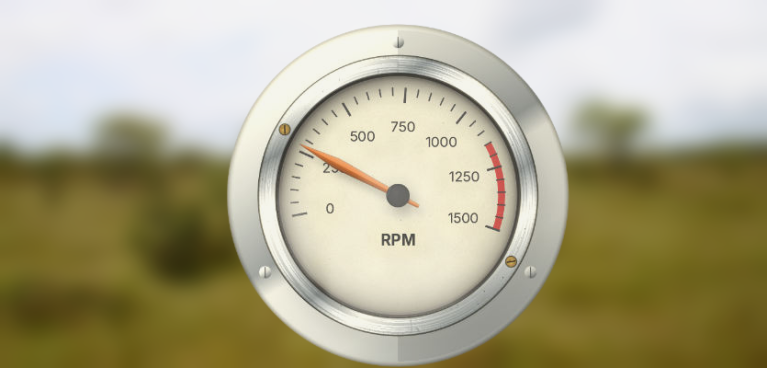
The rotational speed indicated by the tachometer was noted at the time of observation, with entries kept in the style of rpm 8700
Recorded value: rpm 275
